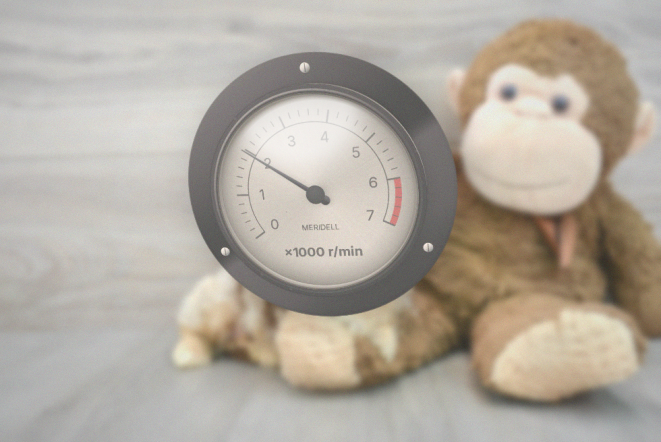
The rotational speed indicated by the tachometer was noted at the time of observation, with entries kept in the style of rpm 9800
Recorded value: rpm 2000
